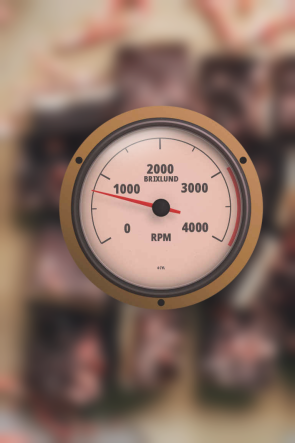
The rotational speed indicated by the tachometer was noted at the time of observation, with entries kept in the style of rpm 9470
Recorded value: rpm 750
